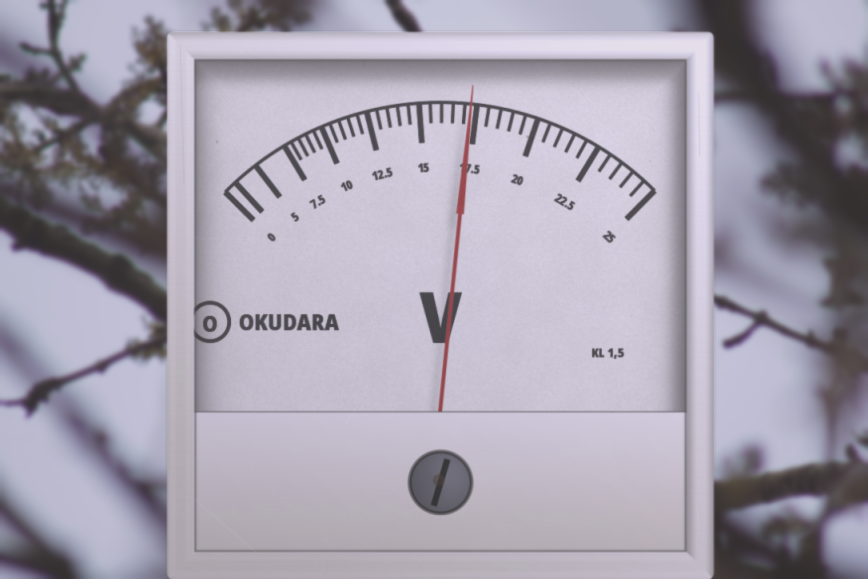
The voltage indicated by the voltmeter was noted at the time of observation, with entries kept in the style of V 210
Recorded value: V 17.25
